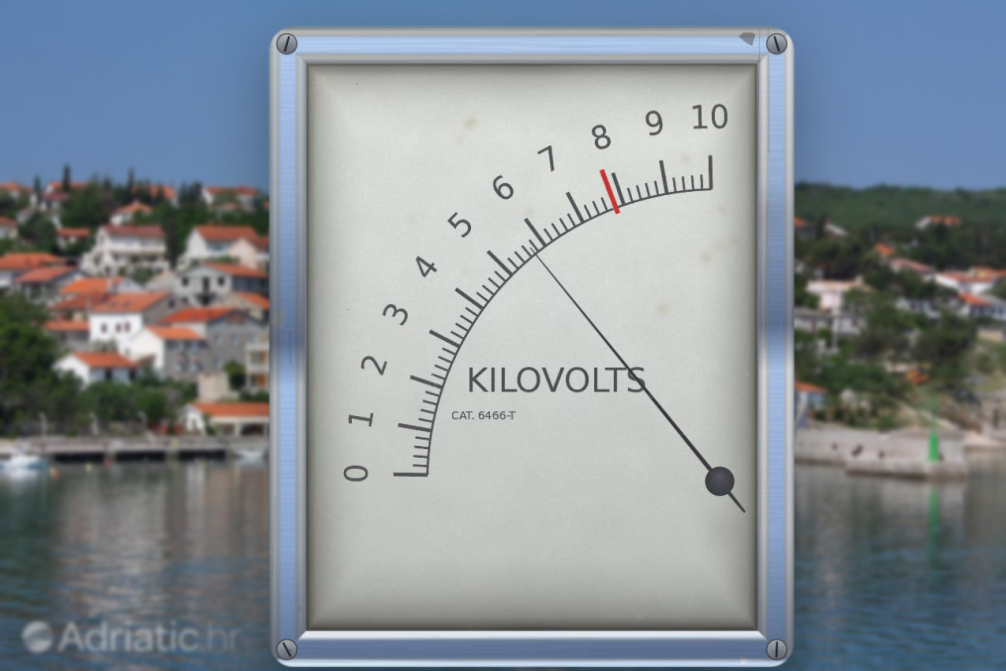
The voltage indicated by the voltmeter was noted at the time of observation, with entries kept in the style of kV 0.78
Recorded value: kV 5.7
